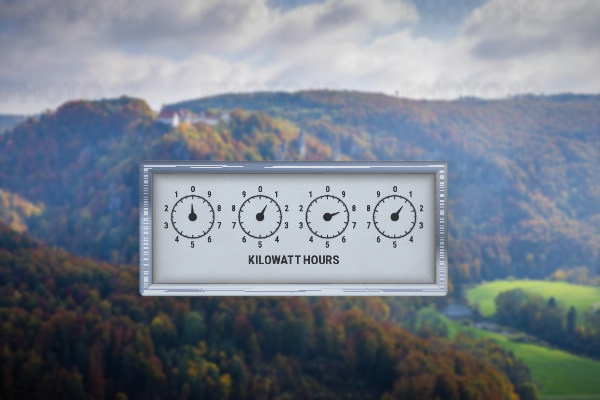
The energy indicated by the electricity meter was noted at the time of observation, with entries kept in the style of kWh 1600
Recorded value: kWh 81
